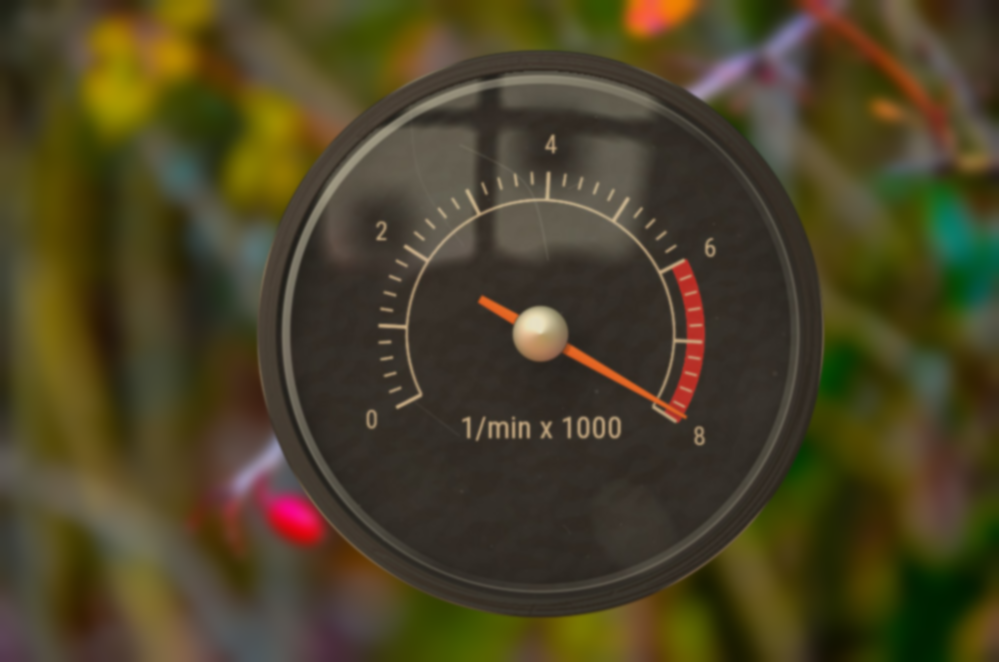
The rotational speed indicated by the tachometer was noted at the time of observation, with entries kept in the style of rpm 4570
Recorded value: rpm 7900
